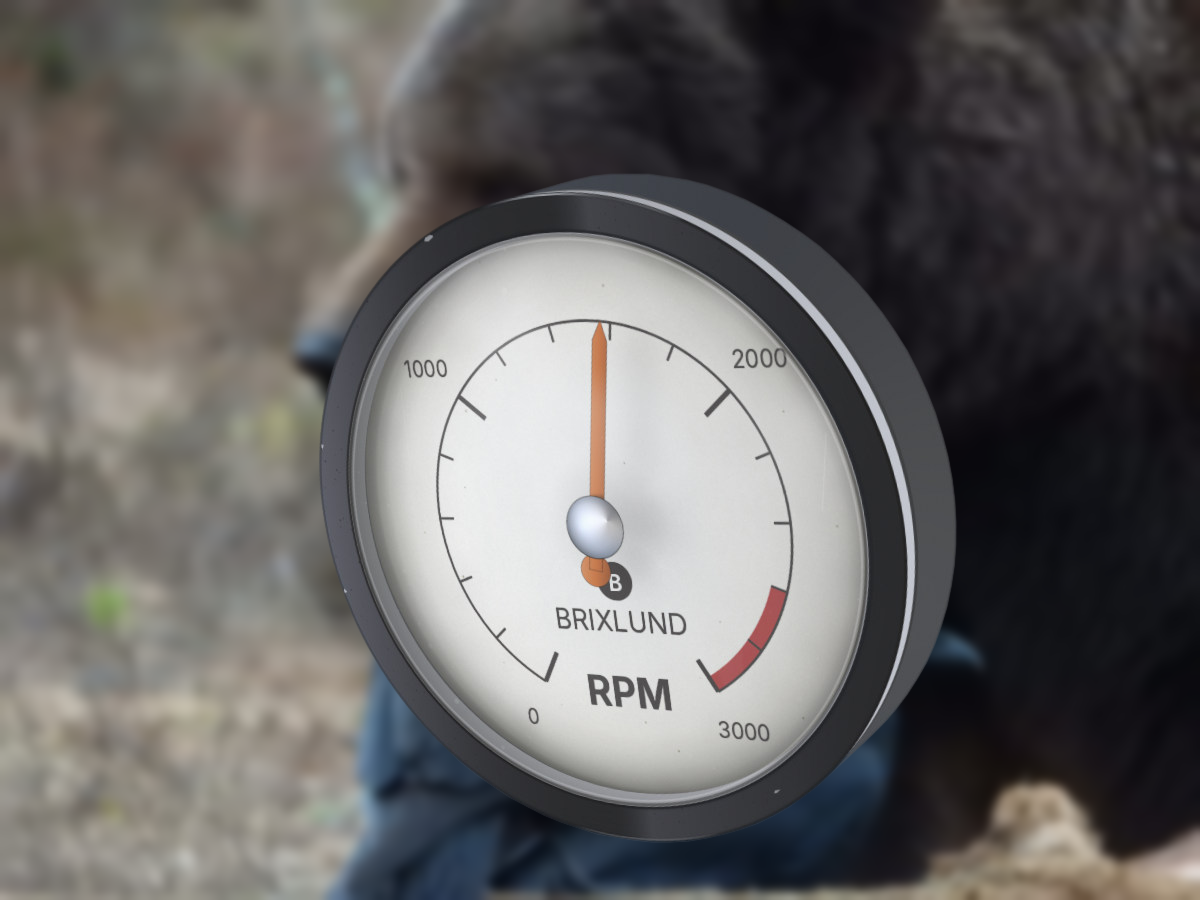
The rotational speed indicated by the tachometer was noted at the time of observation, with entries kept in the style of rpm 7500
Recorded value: rpm 1600
